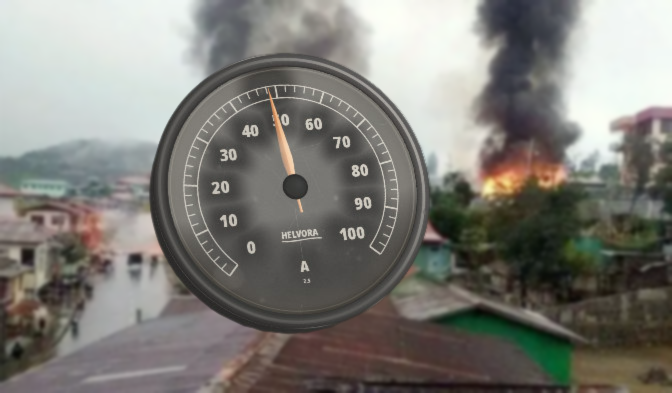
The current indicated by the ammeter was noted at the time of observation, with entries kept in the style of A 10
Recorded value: A 48
